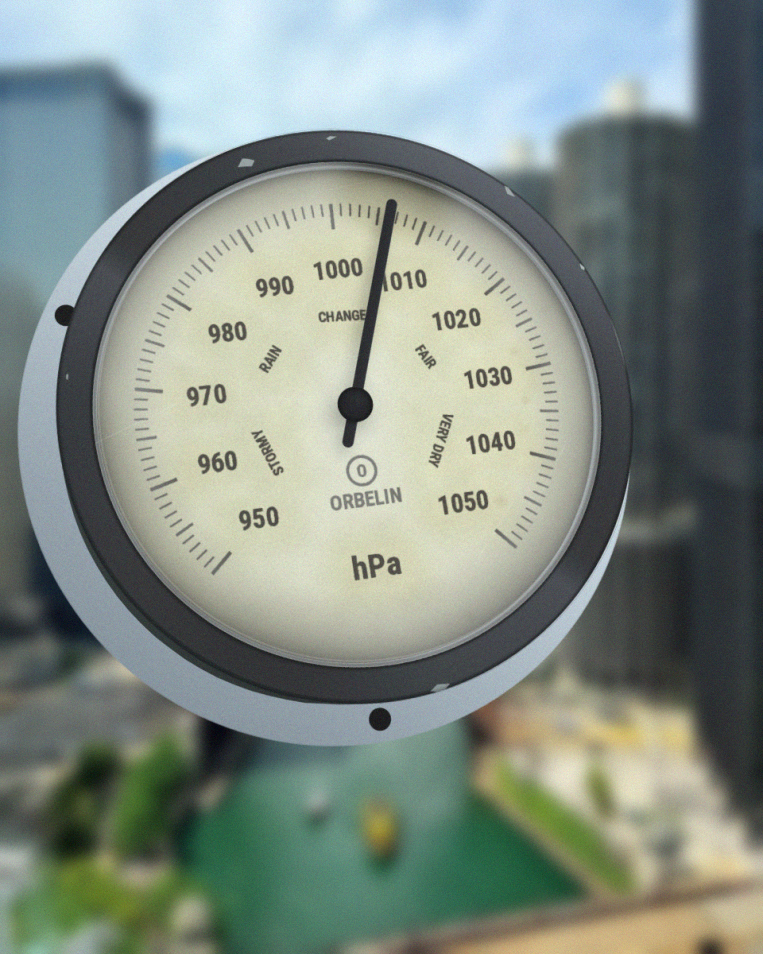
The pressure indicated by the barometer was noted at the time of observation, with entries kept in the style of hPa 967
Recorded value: hPa 1006
